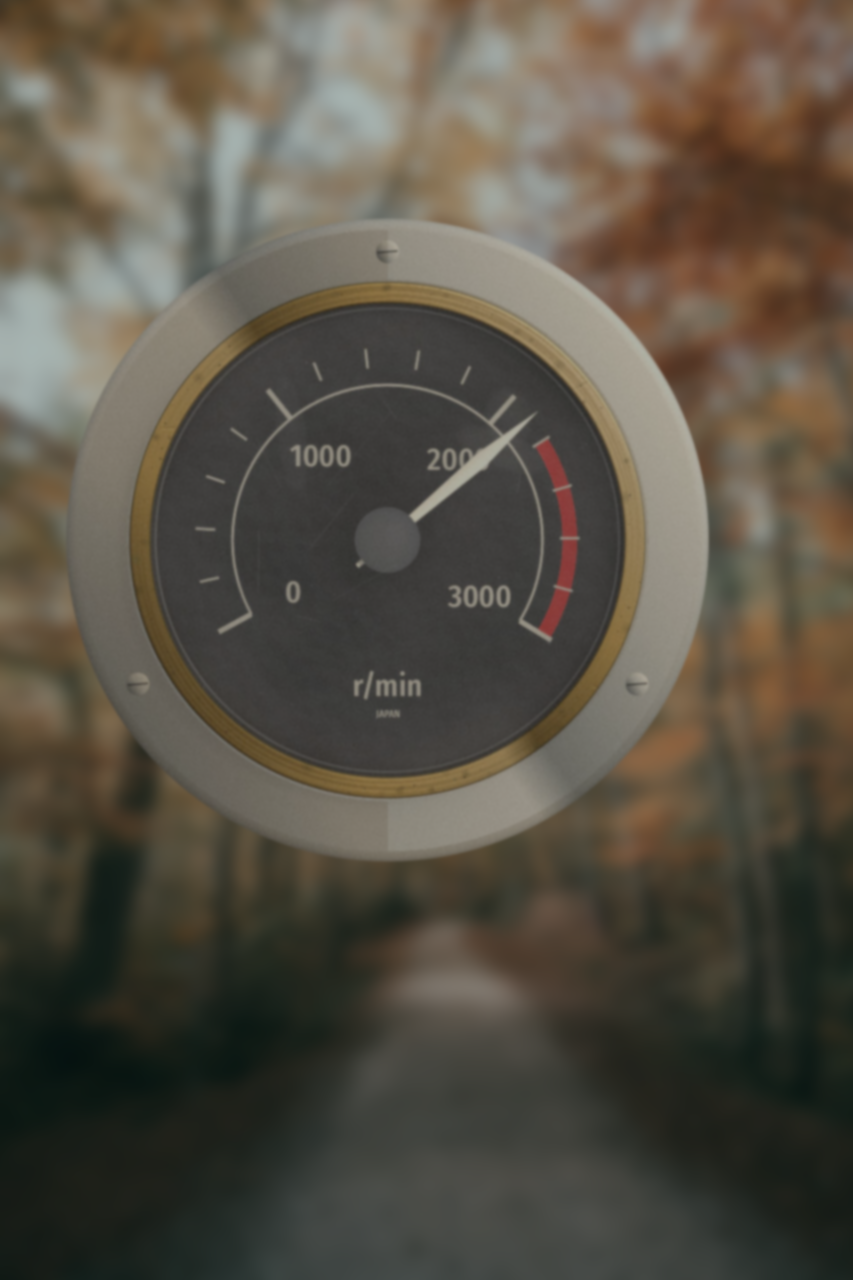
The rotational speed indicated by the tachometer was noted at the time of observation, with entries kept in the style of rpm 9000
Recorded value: rpm 2100
